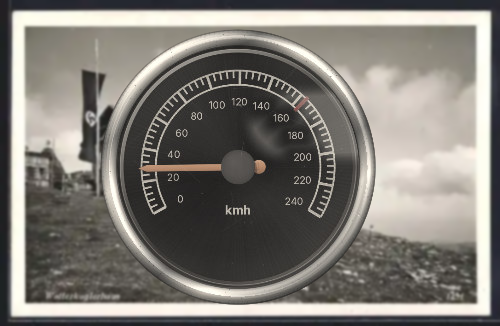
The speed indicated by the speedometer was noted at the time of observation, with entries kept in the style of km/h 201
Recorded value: km/h 28
